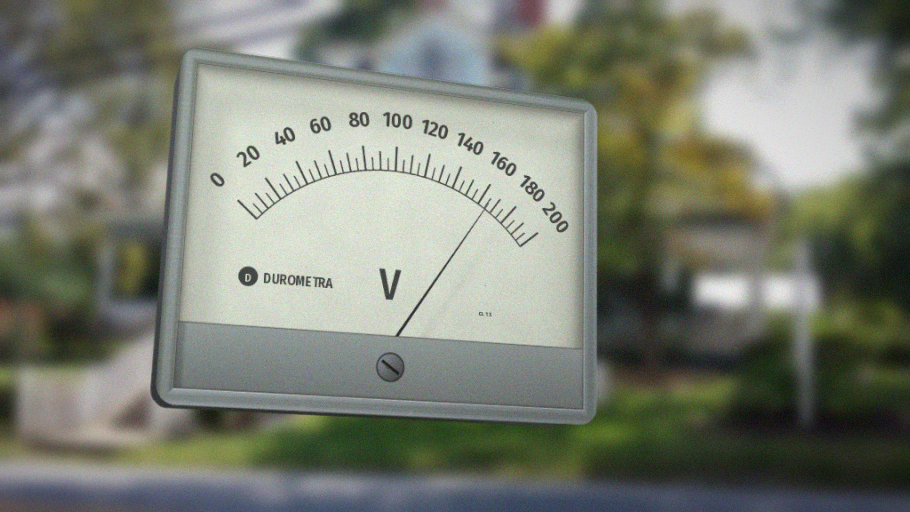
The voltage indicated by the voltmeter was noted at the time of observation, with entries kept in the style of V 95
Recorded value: V 165
